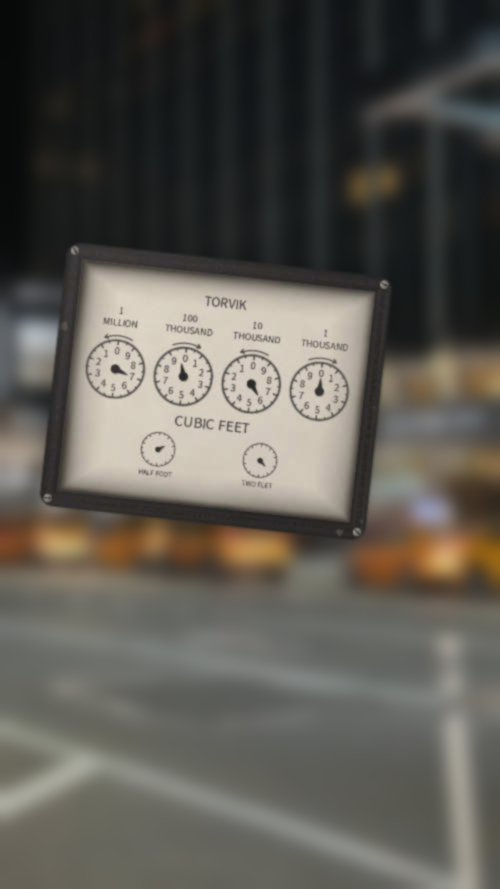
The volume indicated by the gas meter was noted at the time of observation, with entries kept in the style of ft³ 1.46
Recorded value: ft³ 696000
